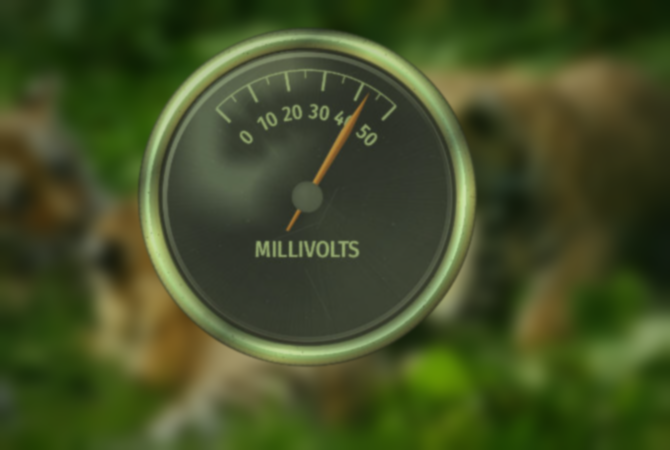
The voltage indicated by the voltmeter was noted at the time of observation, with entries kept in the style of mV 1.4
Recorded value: mV 42.5
